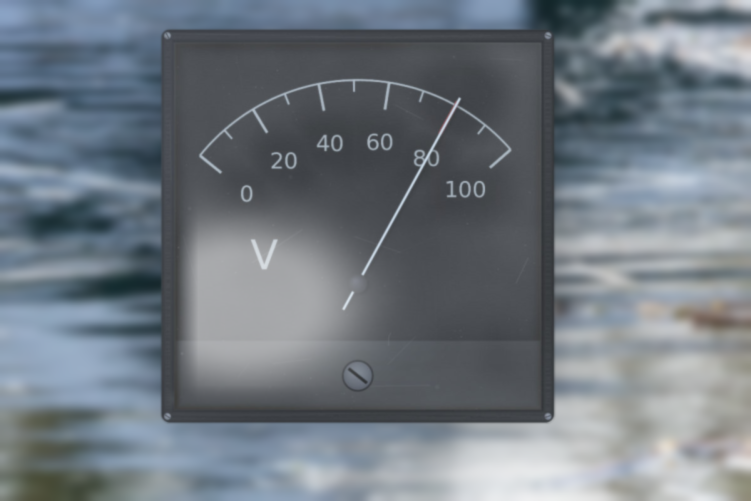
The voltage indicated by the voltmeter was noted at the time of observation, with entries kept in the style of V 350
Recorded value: V 80
